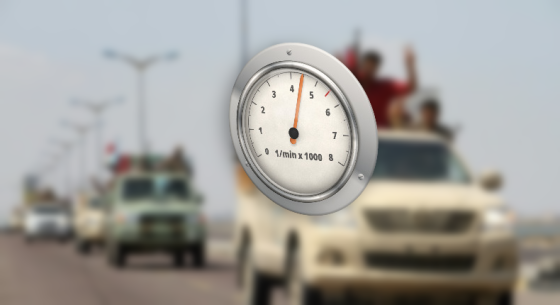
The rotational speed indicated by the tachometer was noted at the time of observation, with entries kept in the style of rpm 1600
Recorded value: rpm 4500
